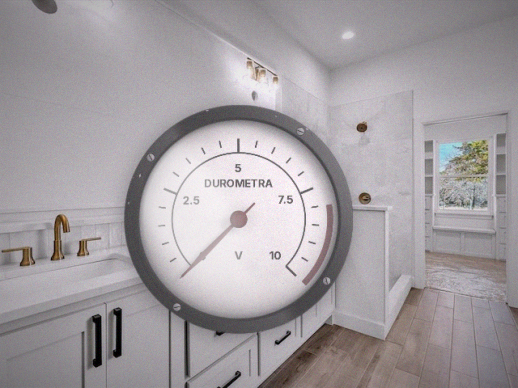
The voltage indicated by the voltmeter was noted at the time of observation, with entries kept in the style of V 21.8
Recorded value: V 0
